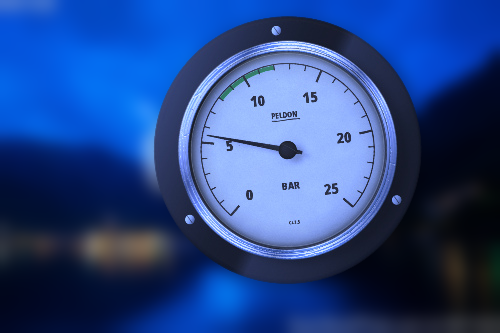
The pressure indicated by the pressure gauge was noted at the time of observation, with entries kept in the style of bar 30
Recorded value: bar 5.5
